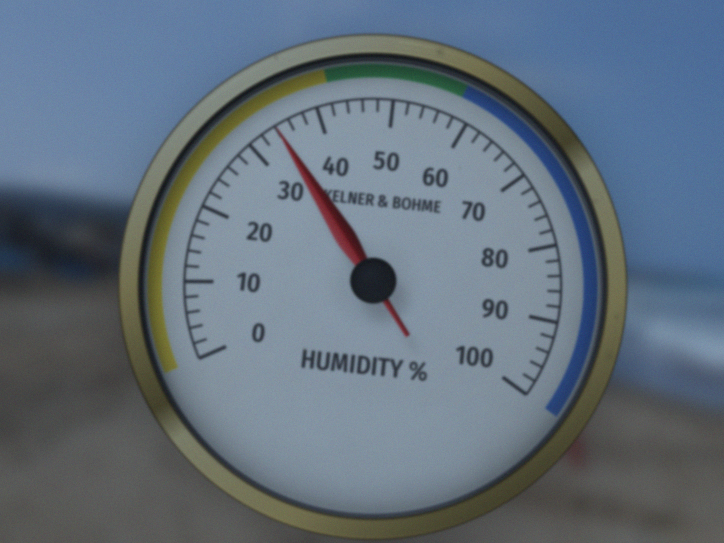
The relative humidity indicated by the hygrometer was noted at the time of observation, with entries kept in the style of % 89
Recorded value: % 34
